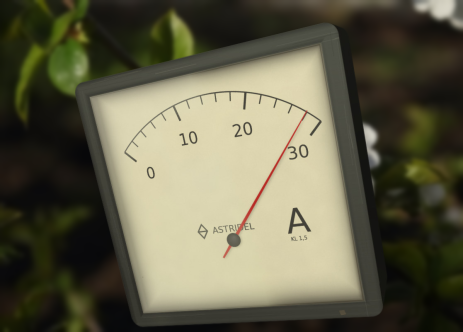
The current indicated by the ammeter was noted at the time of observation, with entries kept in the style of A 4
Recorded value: A 28
